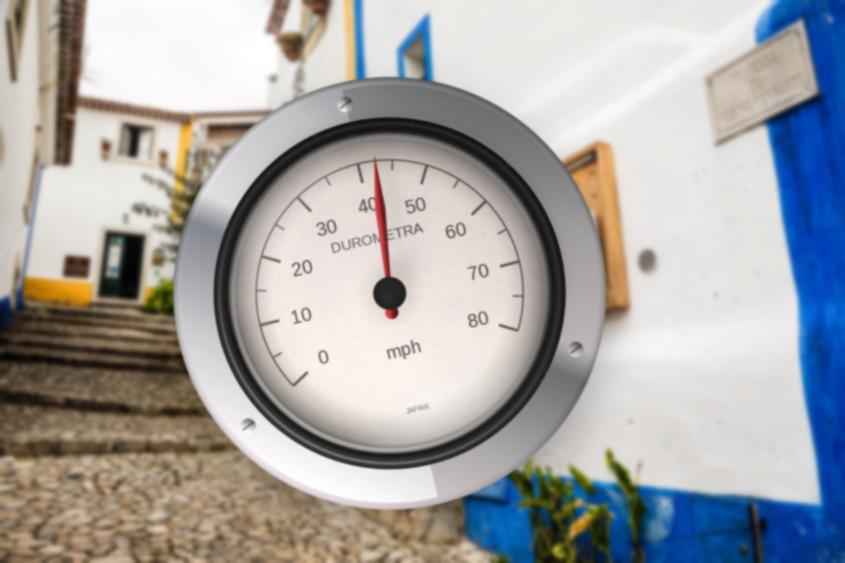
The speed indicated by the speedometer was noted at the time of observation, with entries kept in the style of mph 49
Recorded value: mph 42.5
